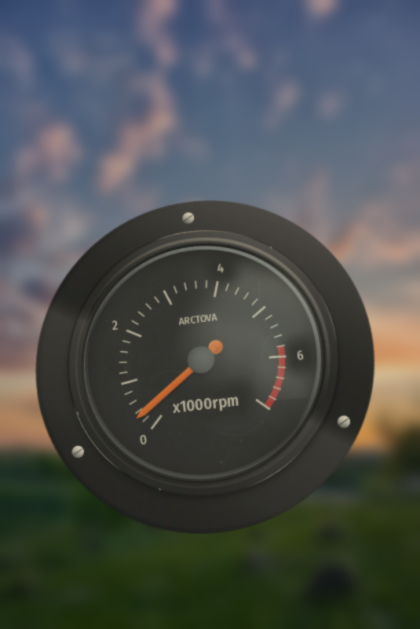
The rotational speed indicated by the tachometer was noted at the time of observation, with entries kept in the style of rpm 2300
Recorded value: rpm 300
